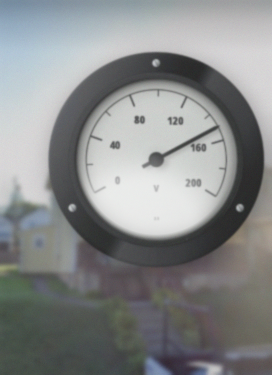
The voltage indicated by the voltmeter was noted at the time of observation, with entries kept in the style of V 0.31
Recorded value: V 150
